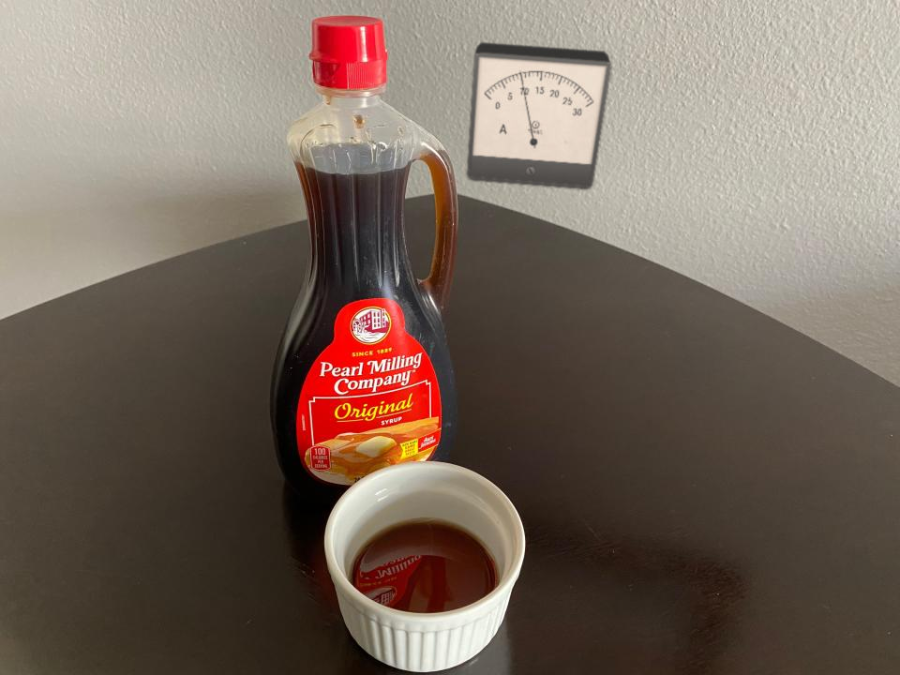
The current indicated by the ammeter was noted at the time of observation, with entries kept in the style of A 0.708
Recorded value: A 10
